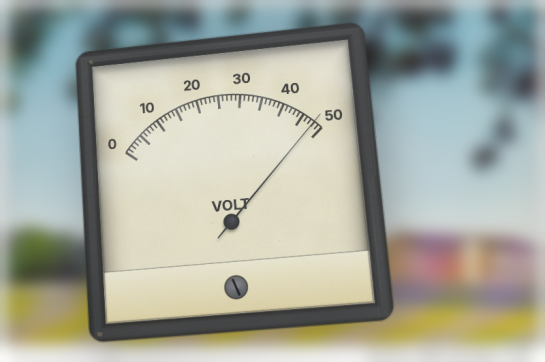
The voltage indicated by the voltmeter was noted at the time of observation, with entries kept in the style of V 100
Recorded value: V 48
